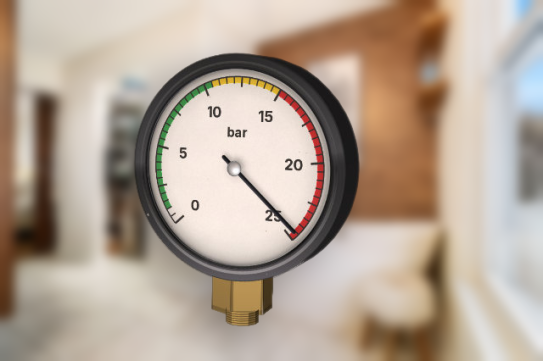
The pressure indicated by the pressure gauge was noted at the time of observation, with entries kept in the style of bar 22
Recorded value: bar 24.5
